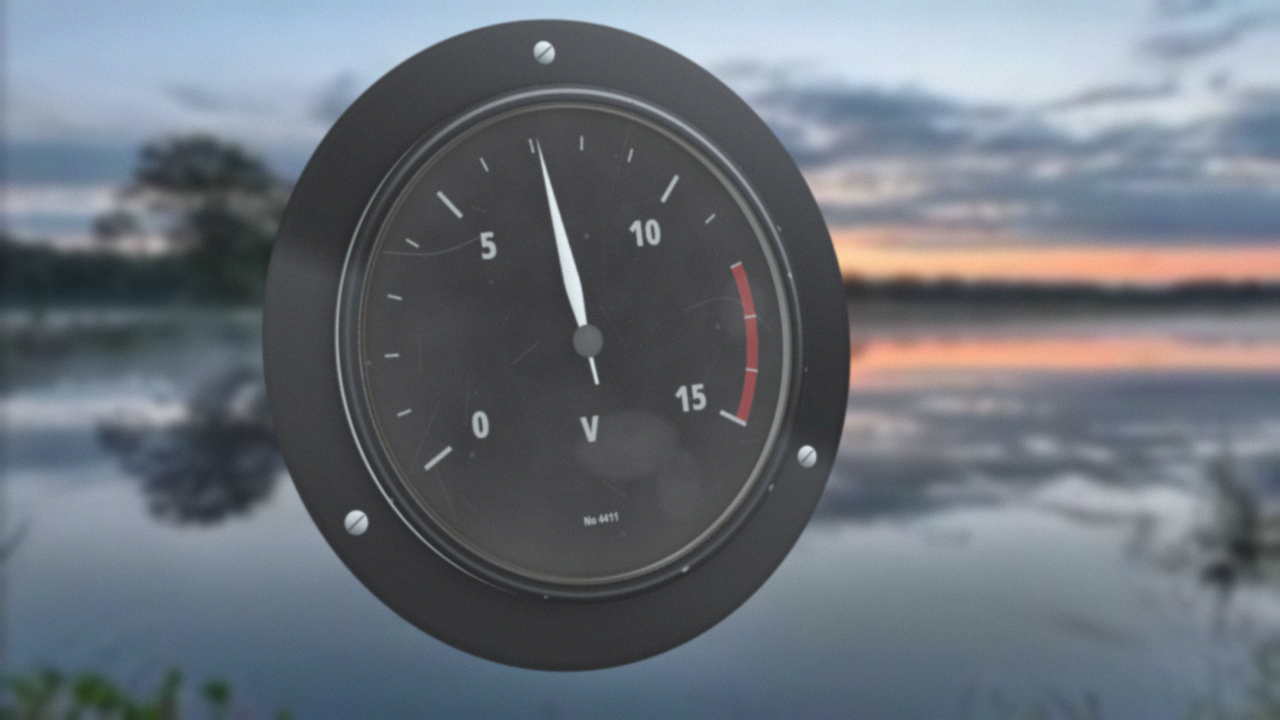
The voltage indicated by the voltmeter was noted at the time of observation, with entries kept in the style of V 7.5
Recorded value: V 7
